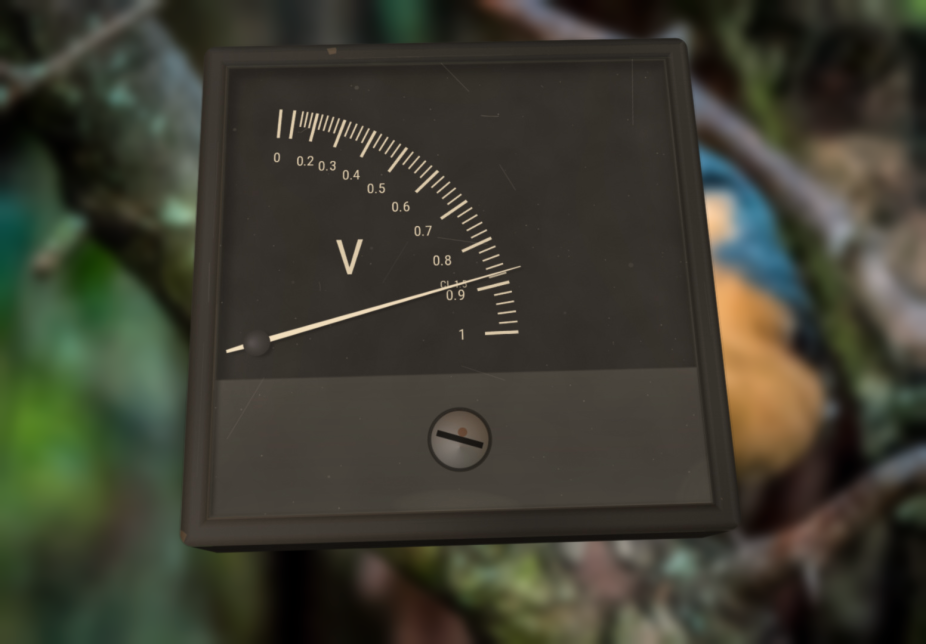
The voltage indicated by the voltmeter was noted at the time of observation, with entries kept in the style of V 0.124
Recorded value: V 0.88
